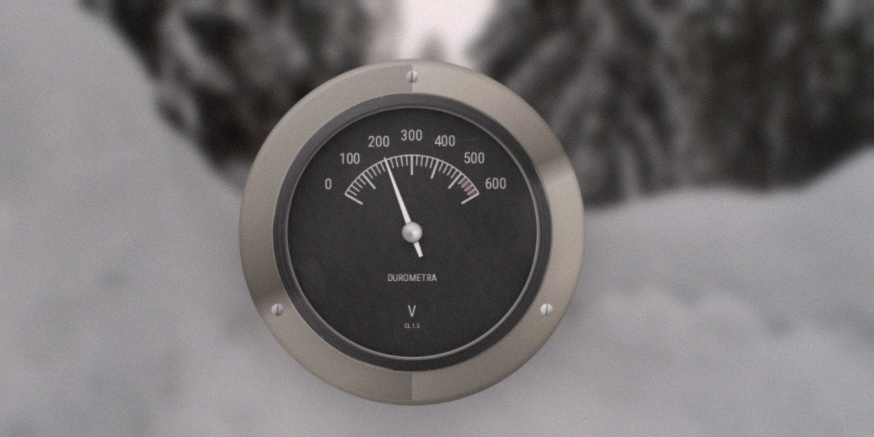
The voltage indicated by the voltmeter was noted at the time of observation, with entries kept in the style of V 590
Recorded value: V 200
